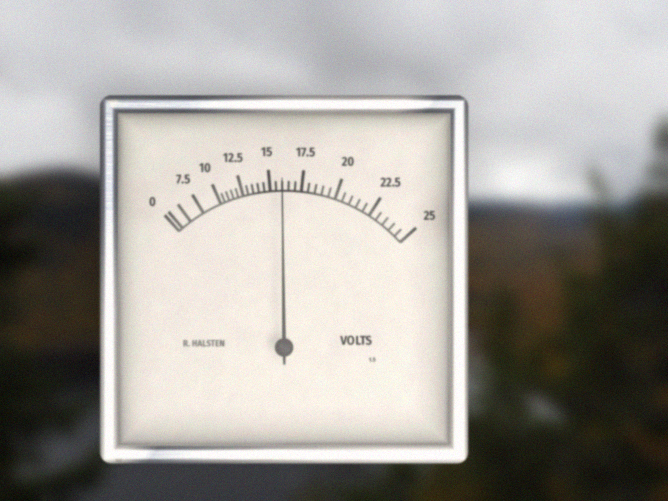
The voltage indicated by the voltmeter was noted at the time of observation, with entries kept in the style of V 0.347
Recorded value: V 16
